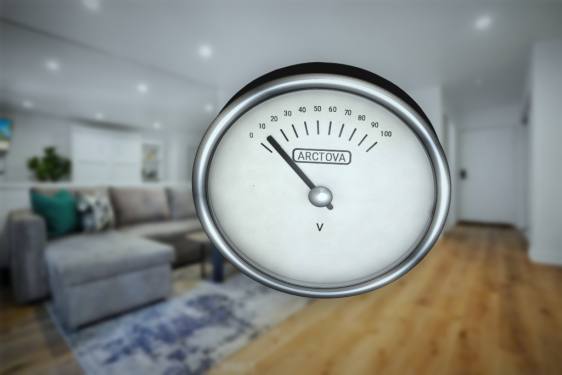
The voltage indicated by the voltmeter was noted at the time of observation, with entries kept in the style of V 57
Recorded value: V 10
